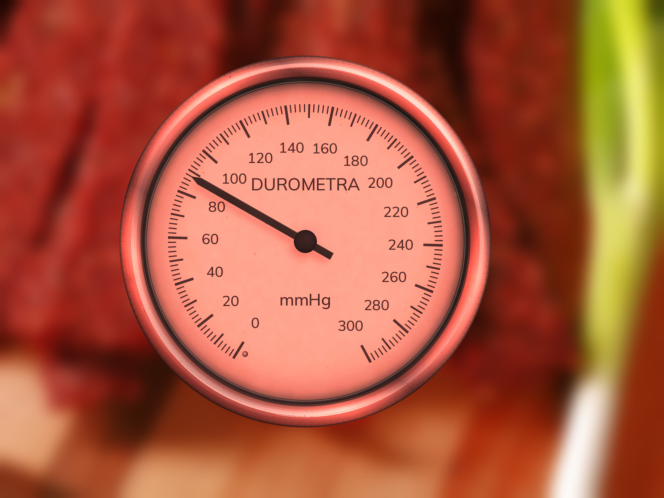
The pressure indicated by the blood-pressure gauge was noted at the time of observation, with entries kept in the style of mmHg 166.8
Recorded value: mmHg 88
